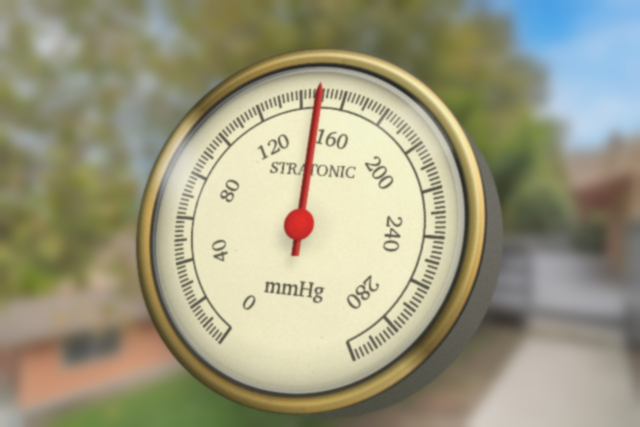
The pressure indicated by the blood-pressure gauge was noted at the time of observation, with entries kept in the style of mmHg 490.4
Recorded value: mmHg 150
